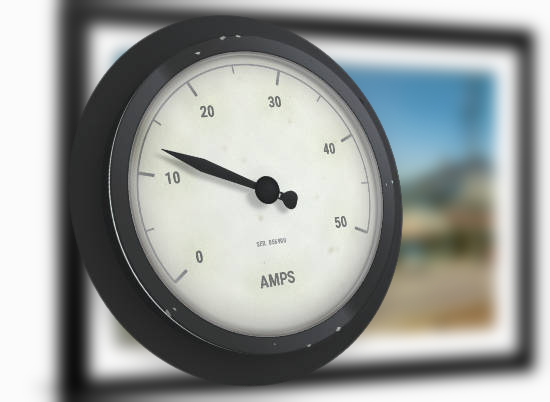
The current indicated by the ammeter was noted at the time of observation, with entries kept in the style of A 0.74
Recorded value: A 12.5
